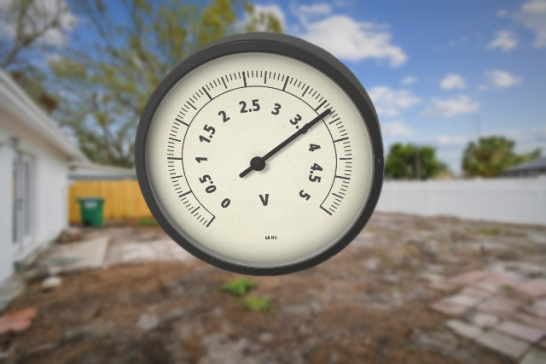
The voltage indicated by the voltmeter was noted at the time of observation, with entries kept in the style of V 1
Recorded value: V 3.6
